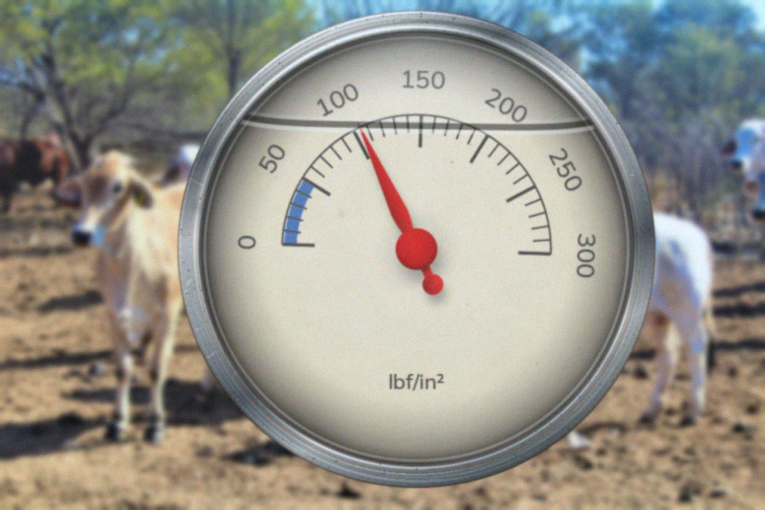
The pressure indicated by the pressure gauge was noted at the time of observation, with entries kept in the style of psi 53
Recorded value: psi 105
